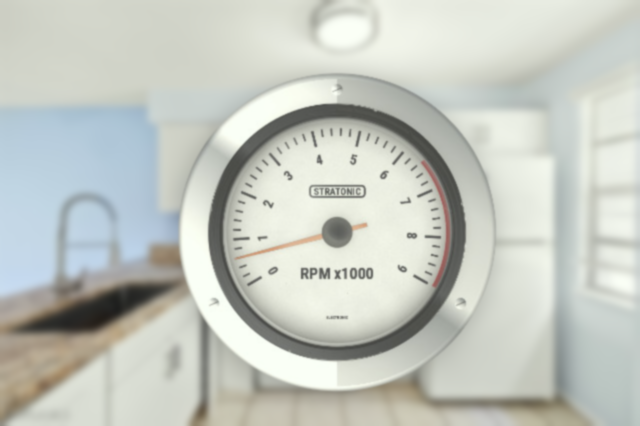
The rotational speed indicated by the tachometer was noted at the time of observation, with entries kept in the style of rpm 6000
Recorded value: rpm 600
